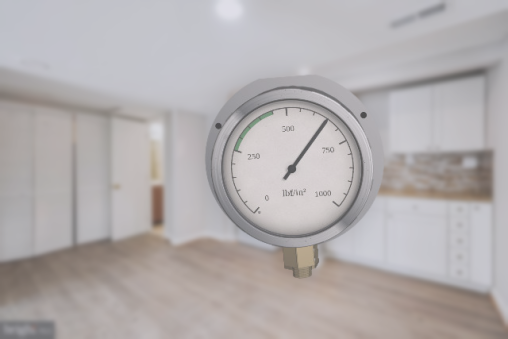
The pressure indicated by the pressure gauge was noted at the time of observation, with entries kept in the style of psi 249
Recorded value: psi 650
